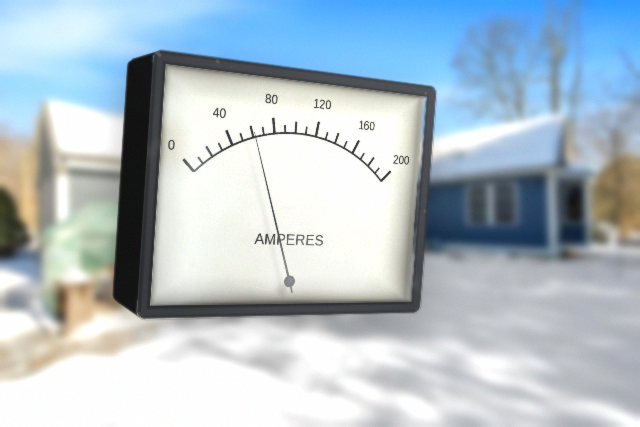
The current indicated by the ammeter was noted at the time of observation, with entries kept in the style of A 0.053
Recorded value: A 60
